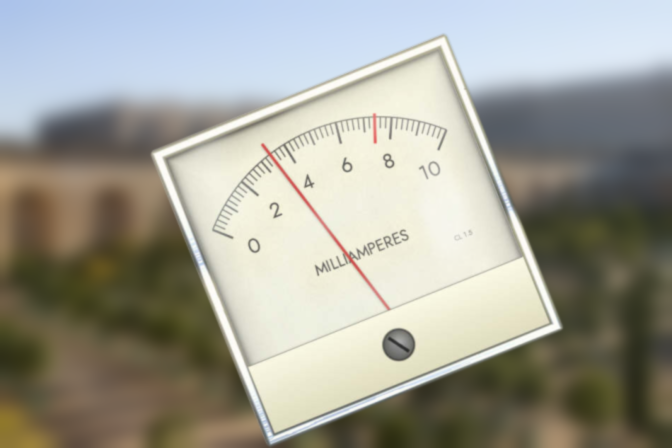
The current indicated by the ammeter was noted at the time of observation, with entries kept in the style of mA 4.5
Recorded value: mA 3.4
